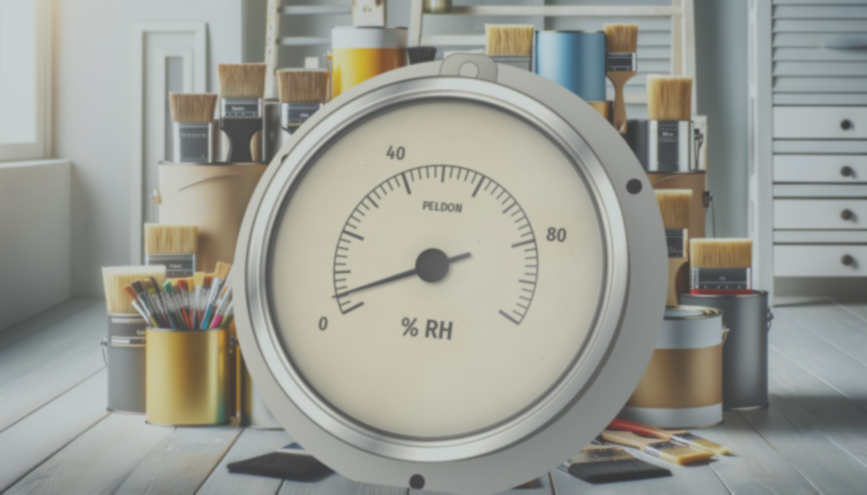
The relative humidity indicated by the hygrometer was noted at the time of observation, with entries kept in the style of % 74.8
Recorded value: % 4
